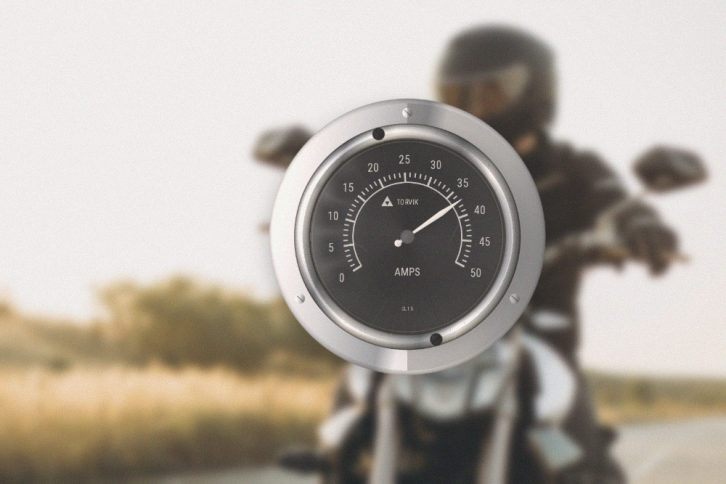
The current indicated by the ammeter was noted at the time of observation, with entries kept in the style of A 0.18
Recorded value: A 37
